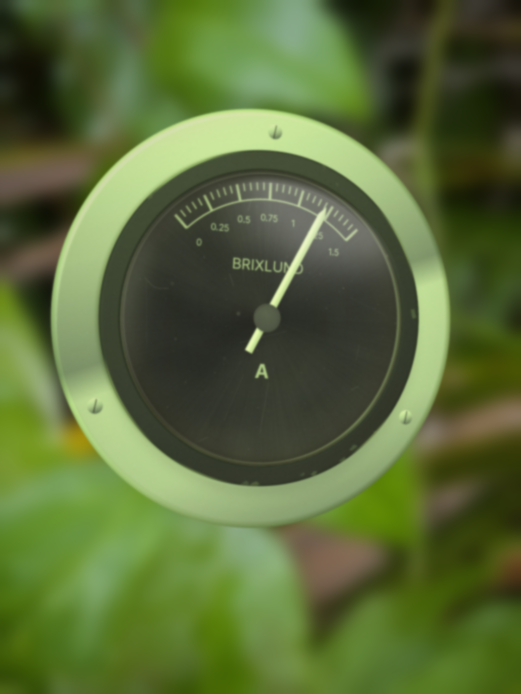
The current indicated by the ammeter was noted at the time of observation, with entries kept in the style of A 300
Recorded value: A 1.2
